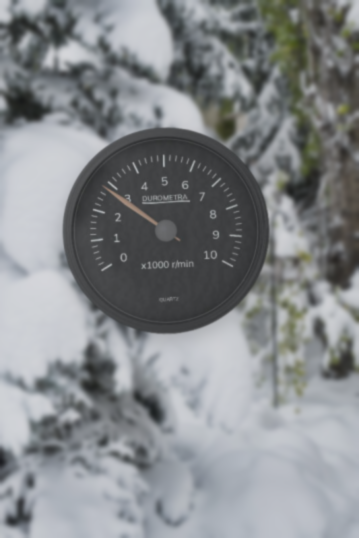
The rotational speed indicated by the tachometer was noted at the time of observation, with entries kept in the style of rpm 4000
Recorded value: rpm 2800
